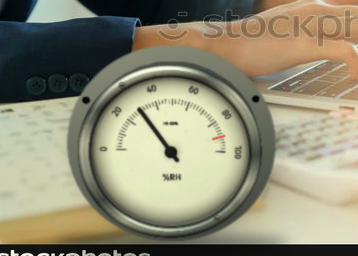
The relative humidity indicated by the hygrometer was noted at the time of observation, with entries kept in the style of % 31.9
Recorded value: % 30
